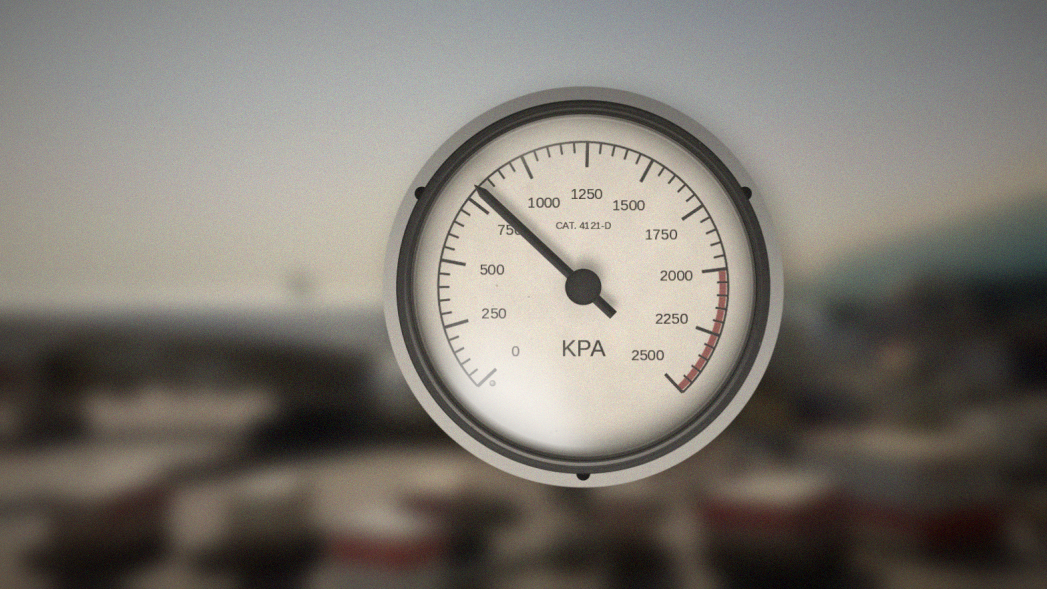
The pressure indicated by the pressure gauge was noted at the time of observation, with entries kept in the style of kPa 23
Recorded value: kPa 800
